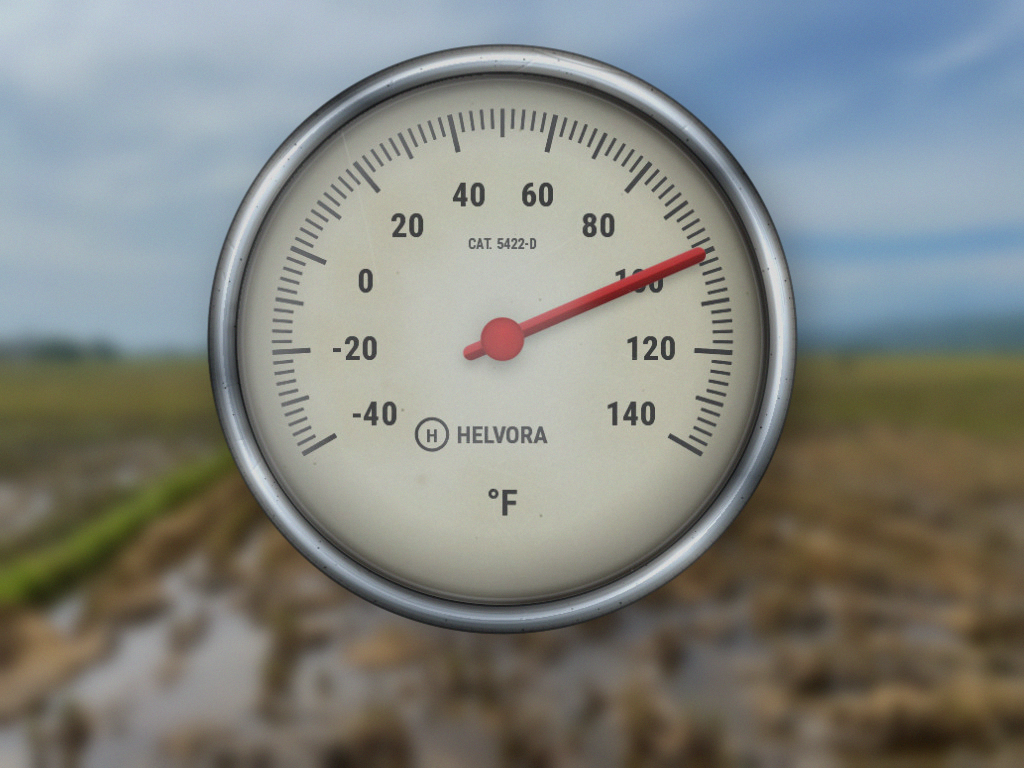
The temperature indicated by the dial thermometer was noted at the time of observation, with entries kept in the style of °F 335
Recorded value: °F 100
